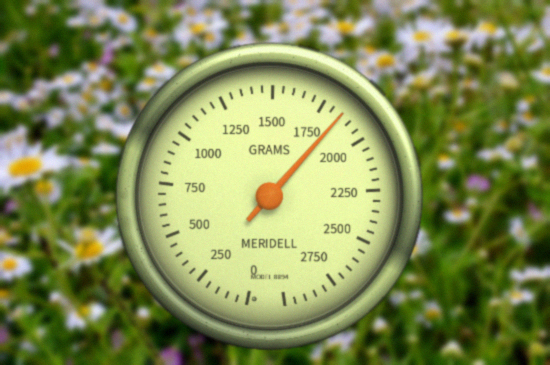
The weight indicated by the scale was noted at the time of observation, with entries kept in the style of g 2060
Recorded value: g 1850
